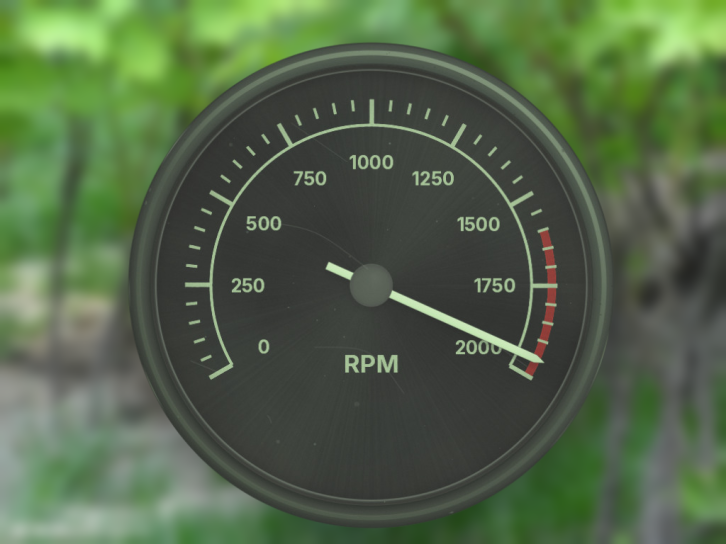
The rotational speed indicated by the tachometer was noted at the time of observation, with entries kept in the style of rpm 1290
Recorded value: rpm 1950
